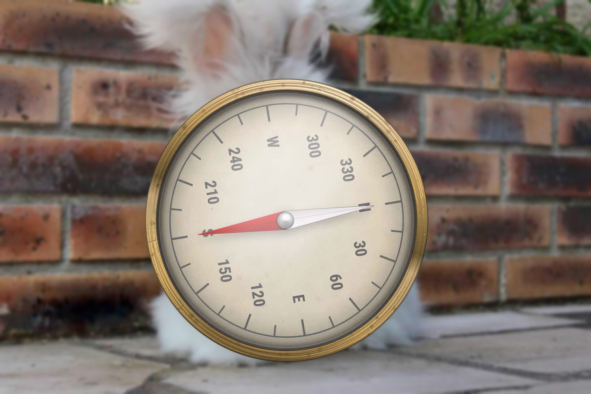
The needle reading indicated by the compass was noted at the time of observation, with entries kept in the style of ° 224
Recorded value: ° 180
